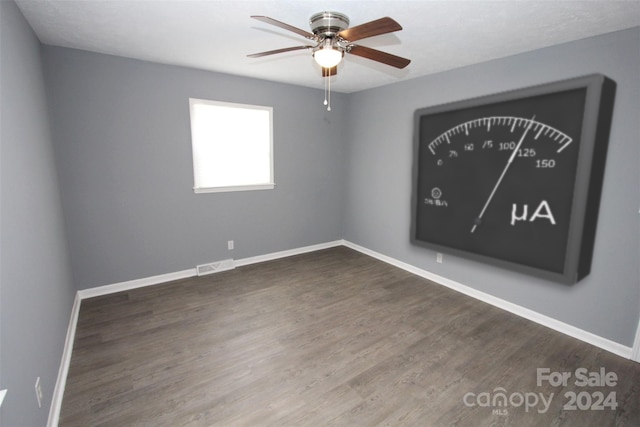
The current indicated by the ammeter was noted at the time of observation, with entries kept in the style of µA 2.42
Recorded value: µA 115
